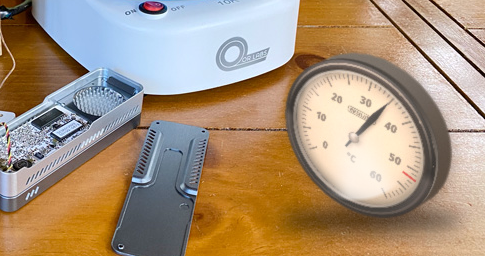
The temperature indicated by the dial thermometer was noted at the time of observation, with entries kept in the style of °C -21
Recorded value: °C 35
